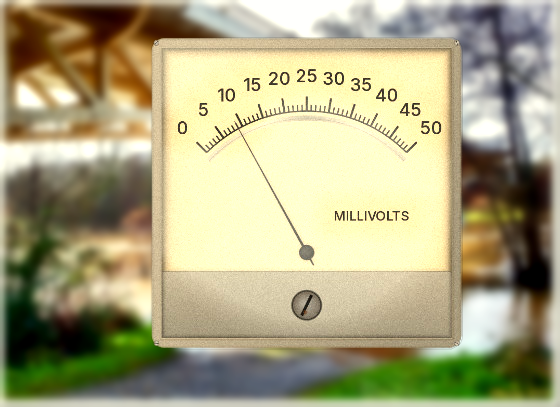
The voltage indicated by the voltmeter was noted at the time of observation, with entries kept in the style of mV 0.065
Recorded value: mV 9
